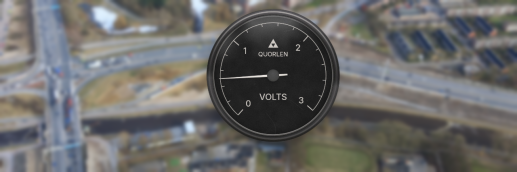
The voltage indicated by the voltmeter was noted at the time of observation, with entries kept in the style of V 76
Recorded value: V 0.5
